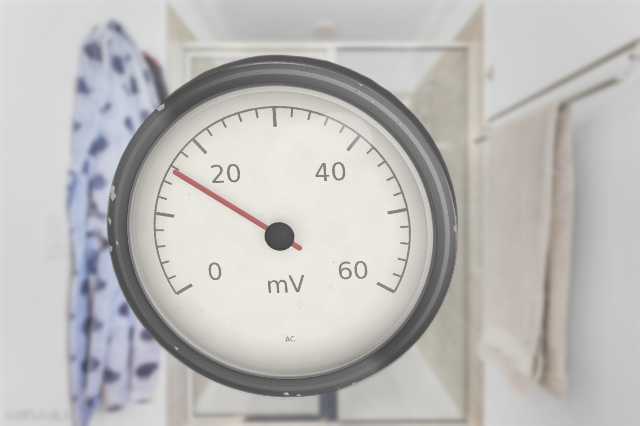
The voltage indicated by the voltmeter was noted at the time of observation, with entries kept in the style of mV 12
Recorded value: mV 16
